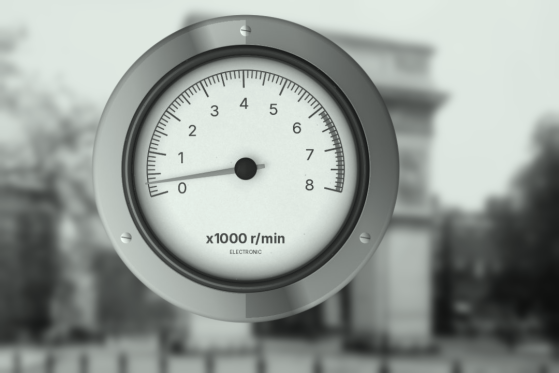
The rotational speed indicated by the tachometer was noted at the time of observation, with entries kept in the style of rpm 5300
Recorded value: rpm 300
